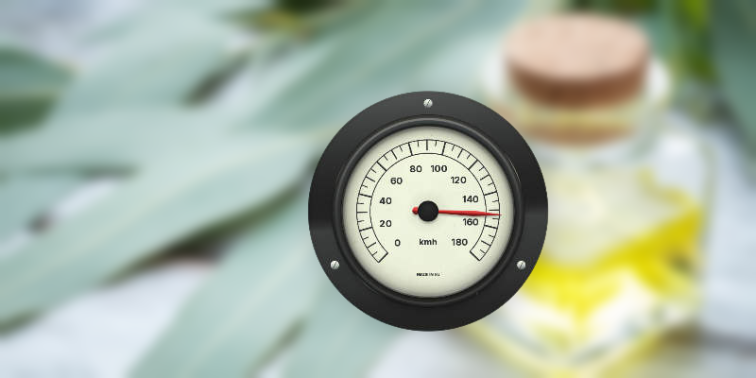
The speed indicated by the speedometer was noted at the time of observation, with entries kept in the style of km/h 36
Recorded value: km/h 152.5
